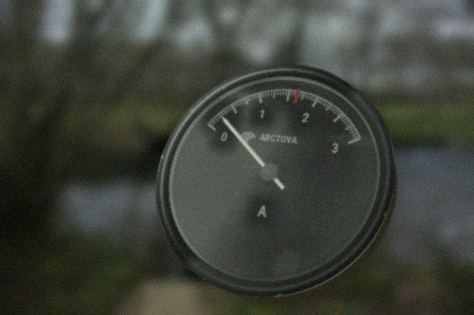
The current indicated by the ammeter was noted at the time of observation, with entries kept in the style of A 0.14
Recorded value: A 0.25
